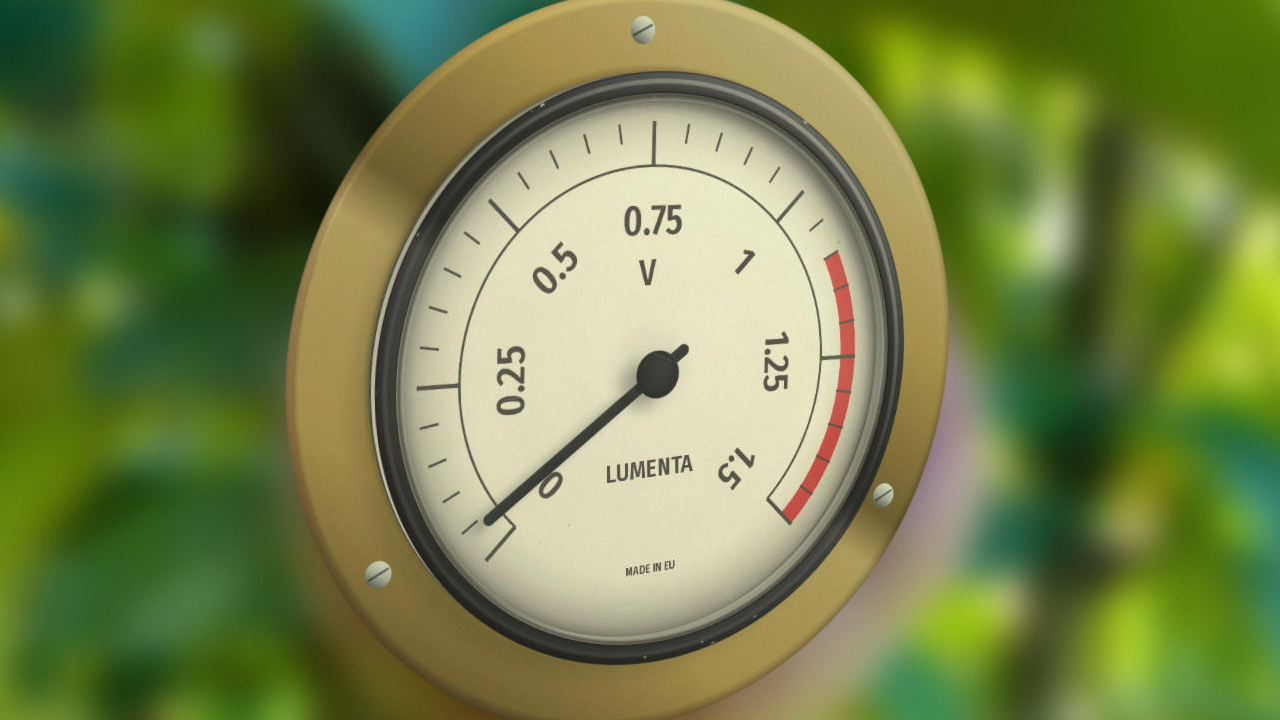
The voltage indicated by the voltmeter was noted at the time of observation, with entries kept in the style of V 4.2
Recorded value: V 0.05
